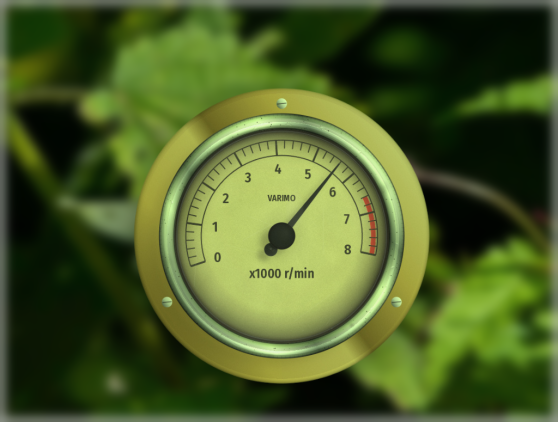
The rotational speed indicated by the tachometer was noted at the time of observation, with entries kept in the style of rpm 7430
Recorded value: rpm 5600
